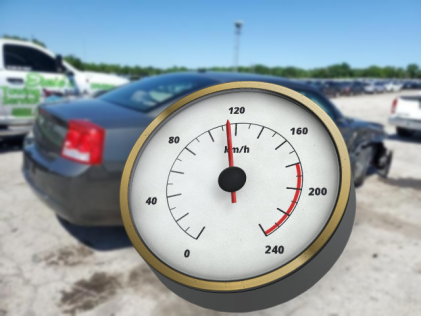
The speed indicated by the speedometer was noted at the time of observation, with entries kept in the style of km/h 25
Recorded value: km/h 115
